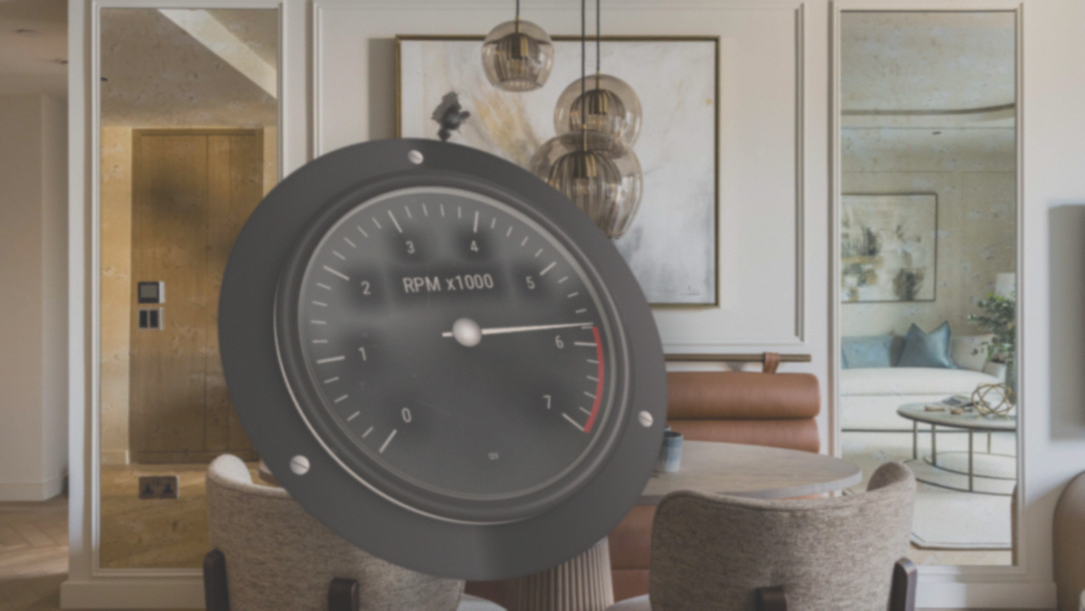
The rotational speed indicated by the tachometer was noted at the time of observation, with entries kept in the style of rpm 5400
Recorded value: rpm 5800
